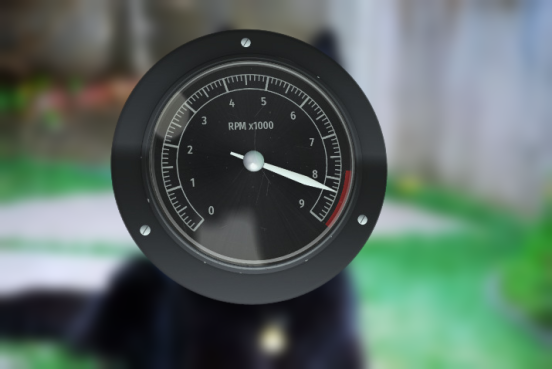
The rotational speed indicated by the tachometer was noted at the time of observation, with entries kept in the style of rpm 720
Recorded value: rpm 8300
